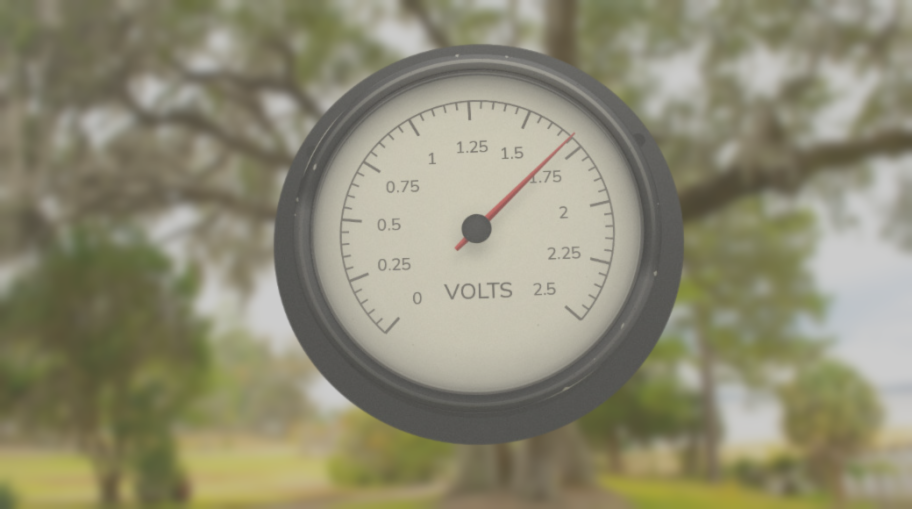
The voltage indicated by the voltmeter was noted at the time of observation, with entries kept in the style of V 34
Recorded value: V 1.7
